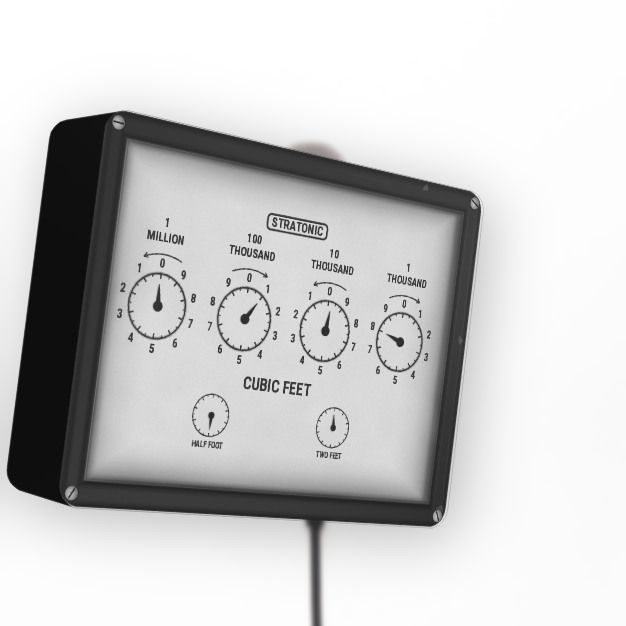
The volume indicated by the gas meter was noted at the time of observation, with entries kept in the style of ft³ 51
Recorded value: ft³ 9800
